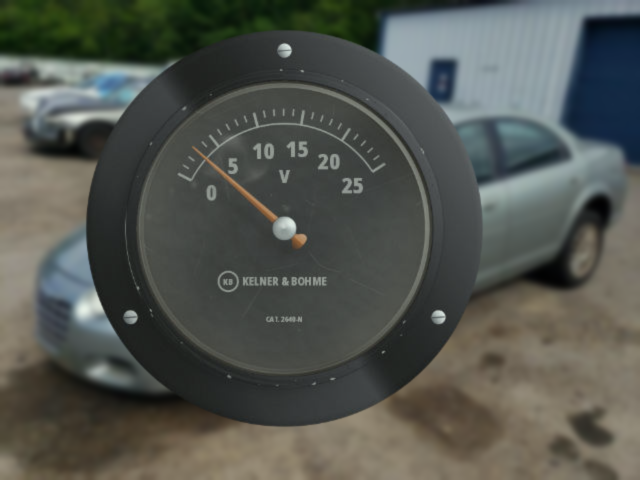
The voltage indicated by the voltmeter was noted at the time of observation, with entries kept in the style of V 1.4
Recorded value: V 3
